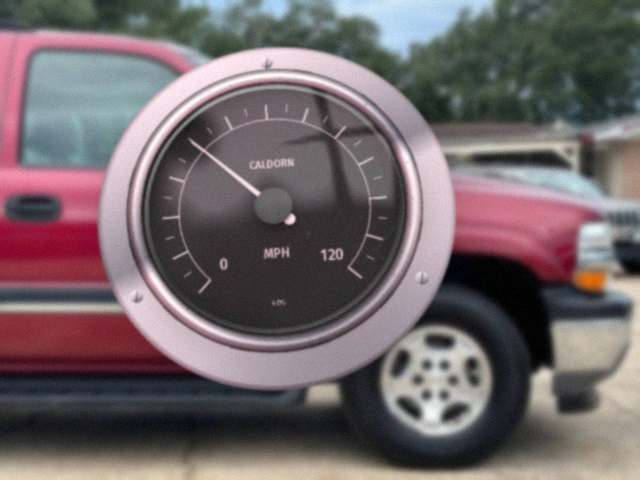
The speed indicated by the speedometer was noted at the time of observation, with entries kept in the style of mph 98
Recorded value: mph 40
